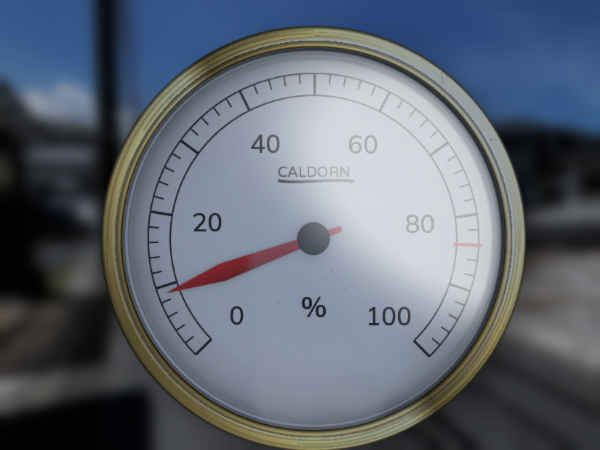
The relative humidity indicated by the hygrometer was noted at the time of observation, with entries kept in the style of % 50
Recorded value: % 9
